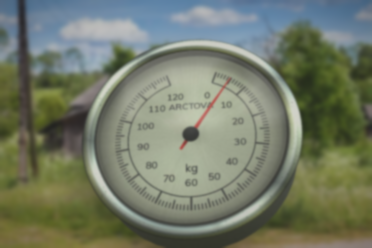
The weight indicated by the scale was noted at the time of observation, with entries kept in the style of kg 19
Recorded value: kg 5
